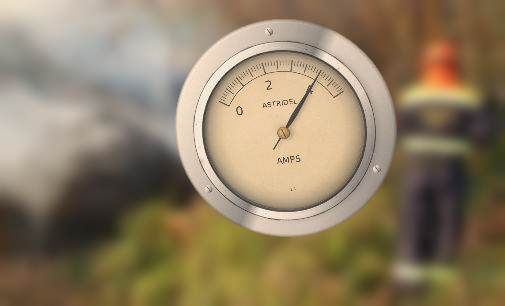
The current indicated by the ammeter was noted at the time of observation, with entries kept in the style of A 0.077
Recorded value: A 4
